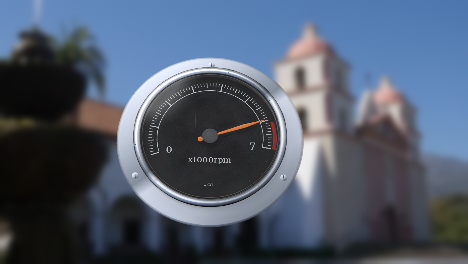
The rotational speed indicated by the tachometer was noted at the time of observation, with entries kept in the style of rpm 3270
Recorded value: rpm 6000
